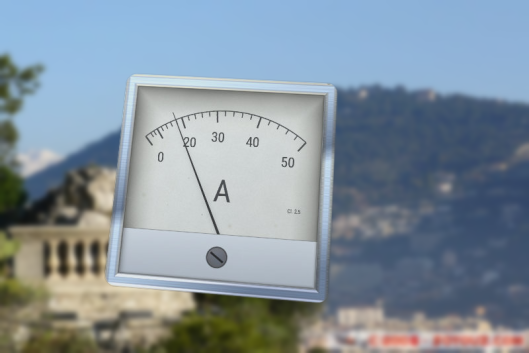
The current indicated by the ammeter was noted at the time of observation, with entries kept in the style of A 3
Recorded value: A 18
